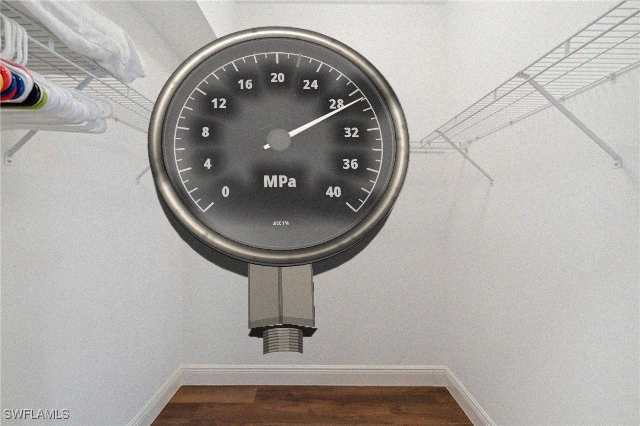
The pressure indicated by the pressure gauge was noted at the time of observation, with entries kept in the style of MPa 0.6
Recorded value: MPa 29
